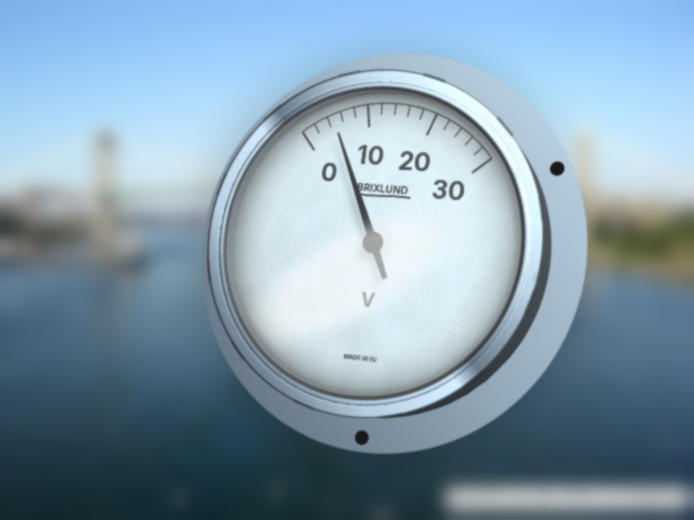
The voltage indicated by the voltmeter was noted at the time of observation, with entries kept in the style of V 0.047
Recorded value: V 5
